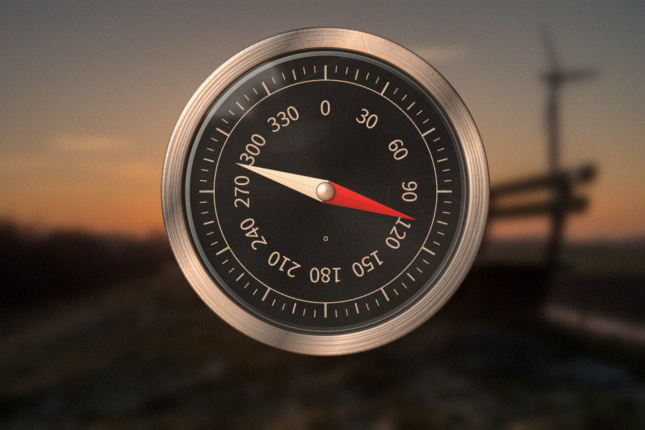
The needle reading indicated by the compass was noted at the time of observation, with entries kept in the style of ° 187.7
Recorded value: ° 107.5
